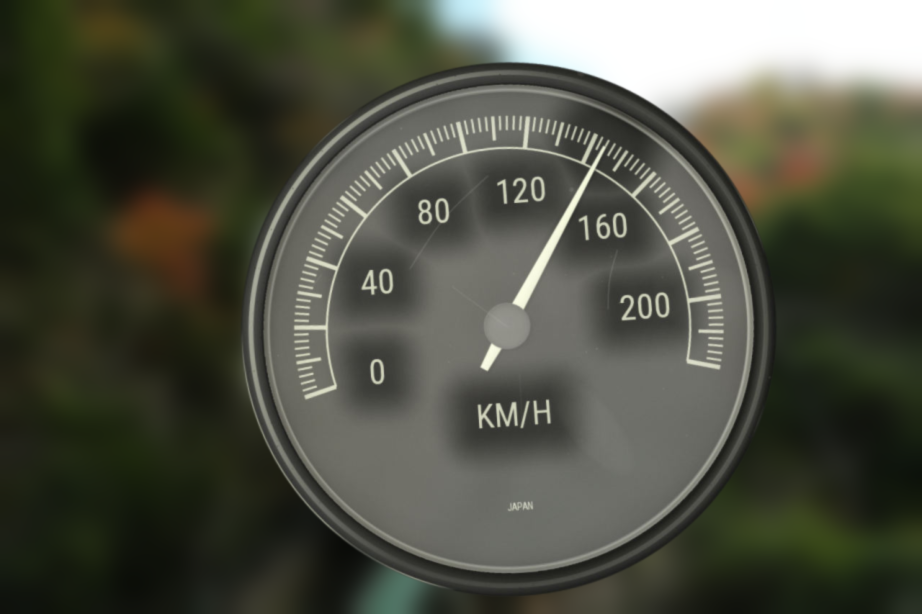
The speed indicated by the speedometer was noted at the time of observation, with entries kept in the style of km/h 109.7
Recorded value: km/h 144
